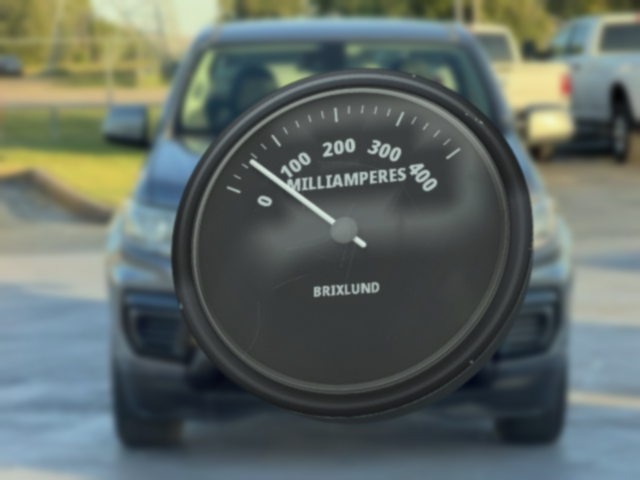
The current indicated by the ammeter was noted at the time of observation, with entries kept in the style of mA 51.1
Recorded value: mA 50
